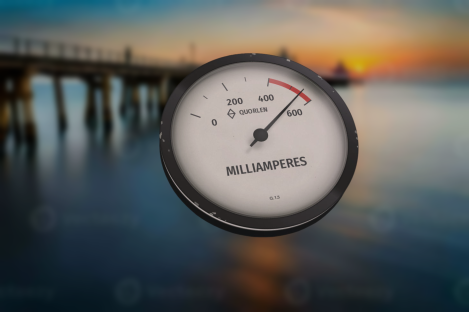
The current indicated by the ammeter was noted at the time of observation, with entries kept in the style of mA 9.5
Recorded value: mA 550
